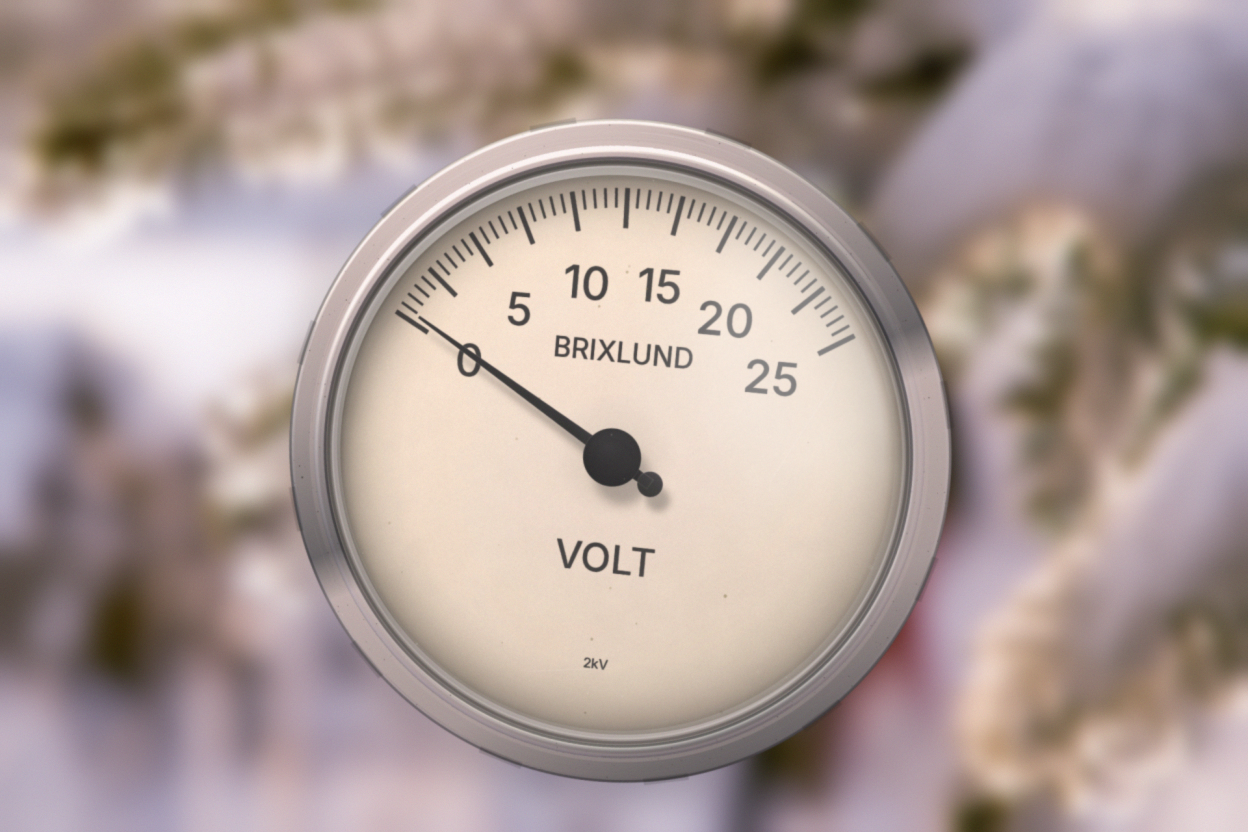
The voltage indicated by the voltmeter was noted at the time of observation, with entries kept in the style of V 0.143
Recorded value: V 0.5
